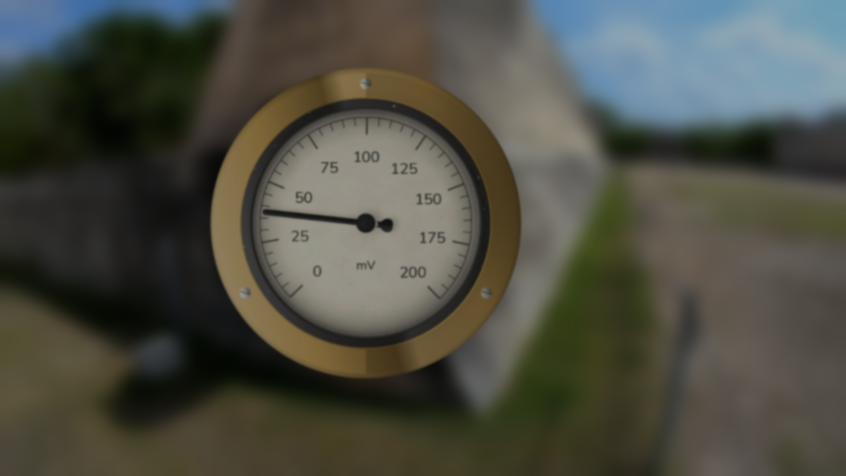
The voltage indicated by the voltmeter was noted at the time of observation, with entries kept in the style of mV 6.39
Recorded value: mV 37.5
